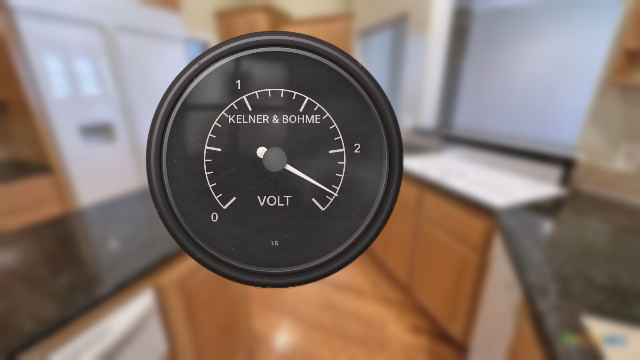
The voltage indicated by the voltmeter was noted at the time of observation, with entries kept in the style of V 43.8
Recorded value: V 2.35
